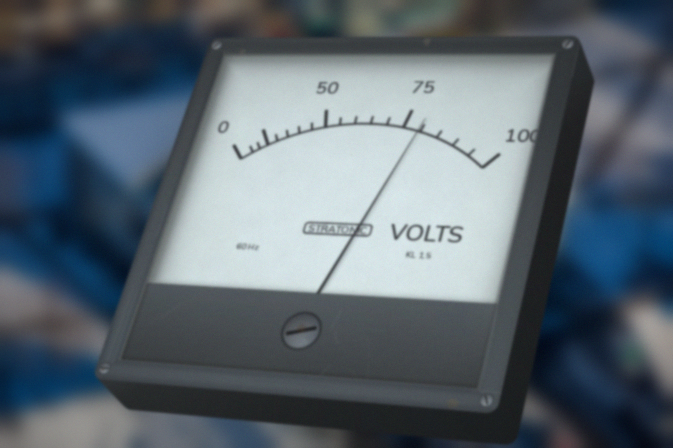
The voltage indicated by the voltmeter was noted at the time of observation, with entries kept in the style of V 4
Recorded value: V 80
